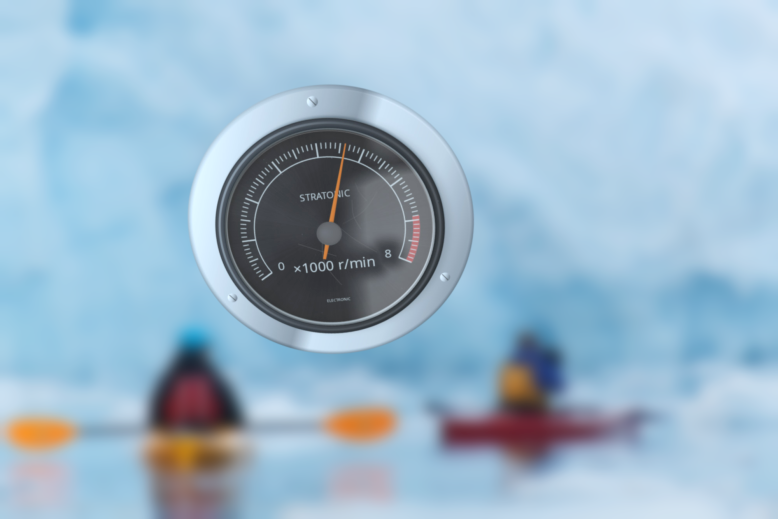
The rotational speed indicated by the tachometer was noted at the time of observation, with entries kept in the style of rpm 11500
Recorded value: rpm 4600
